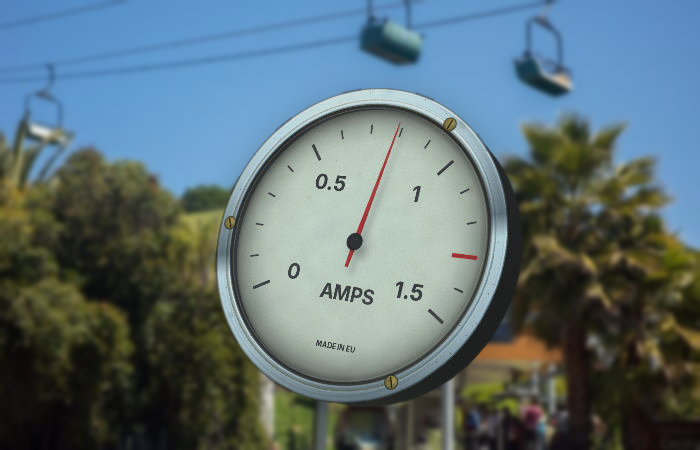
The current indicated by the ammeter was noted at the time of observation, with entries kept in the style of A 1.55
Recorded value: A 0.8
